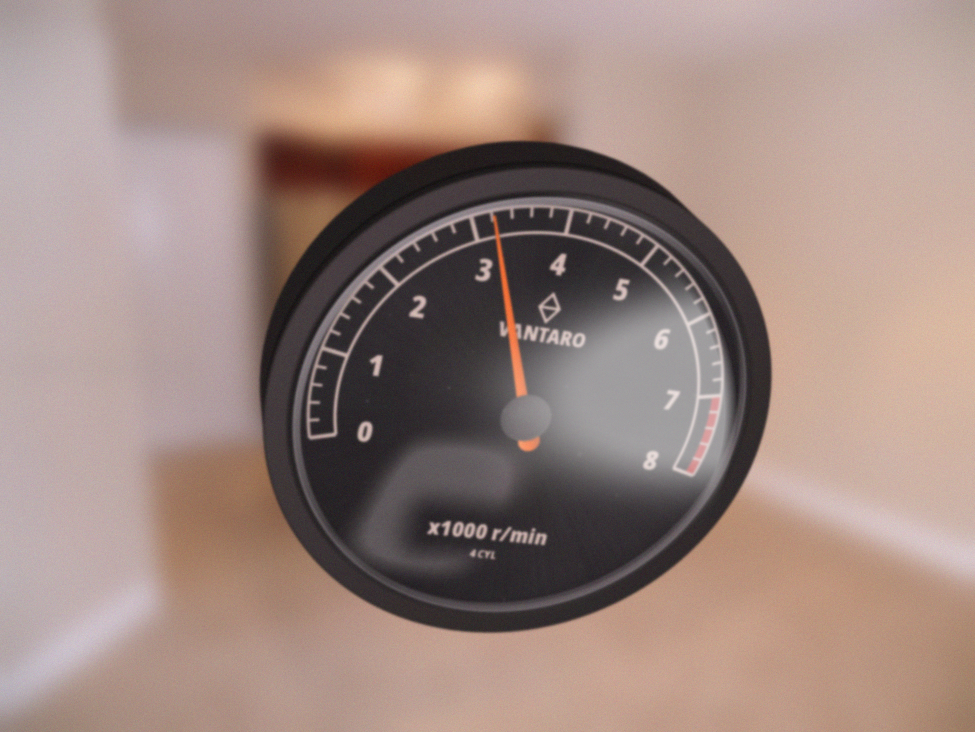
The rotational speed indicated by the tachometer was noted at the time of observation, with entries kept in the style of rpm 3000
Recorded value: rpm 3200
